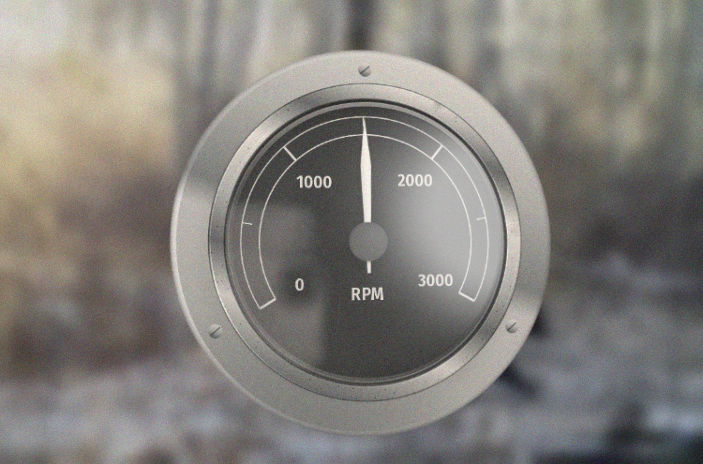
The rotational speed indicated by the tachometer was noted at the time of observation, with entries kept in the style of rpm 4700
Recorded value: rpm 1500
